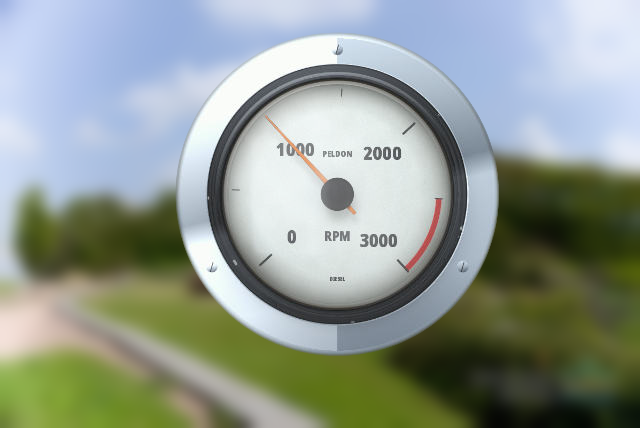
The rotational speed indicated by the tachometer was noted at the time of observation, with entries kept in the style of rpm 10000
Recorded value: rpm 1000
